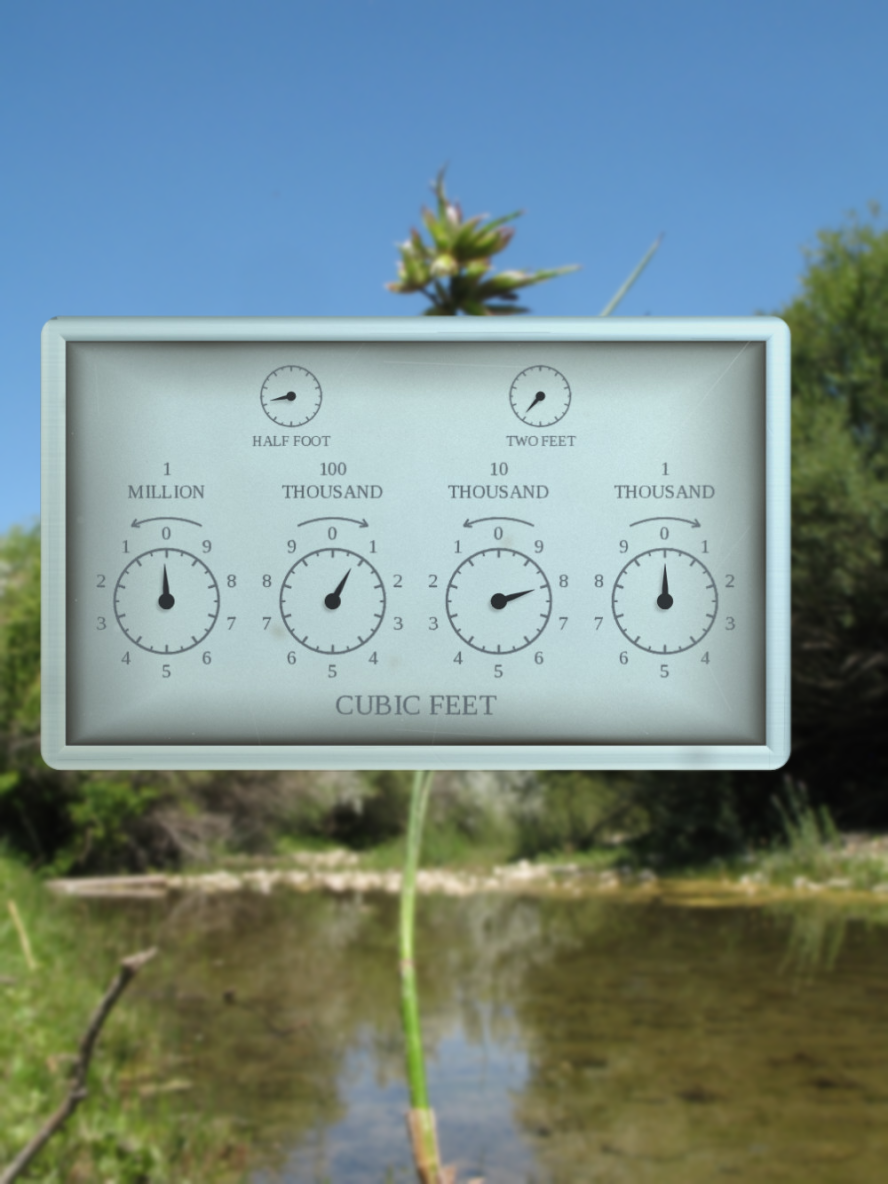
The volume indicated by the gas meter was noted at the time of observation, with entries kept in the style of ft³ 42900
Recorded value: ft³ 8000
